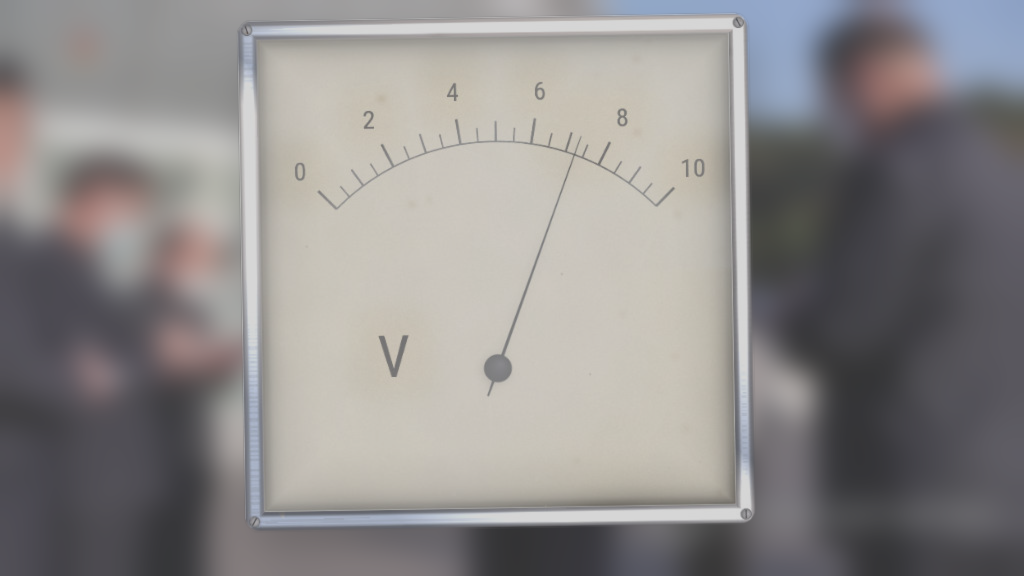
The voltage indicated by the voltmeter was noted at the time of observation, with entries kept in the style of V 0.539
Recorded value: V 7.25
